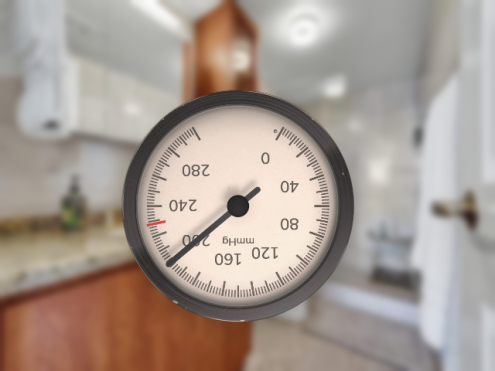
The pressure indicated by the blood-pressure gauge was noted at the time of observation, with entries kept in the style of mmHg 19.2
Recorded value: mmHg 200
